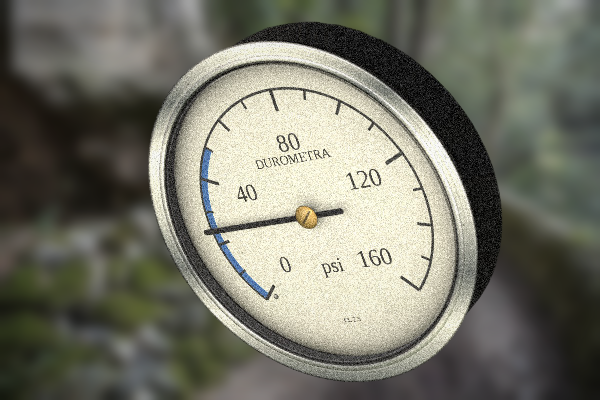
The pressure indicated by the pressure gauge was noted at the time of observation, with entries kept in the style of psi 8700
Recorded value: psi 25
